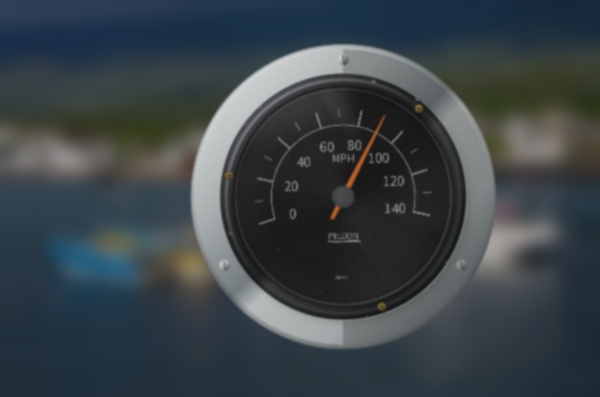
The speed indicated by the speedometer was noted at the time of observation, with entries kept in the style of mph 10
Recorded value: mph 90
